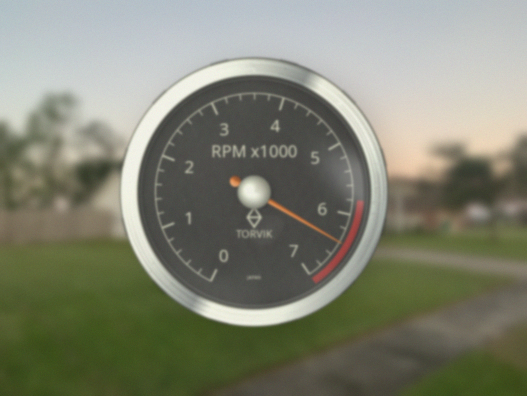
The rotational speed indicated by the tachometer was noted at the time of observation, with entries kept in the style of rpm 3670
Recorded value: rpm 6400
